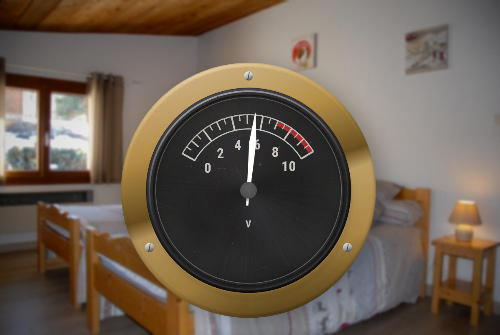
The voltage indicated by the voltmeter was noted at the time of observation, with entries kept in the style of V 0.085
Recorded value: V 5.5
